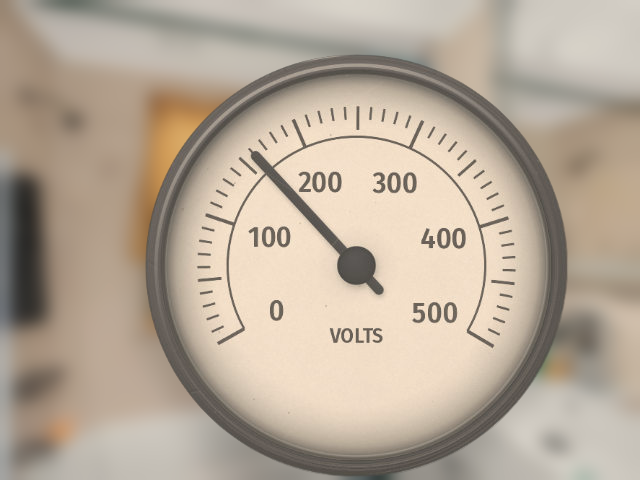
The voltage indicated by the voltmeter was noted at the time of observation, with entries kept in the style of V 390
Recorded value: V 160
